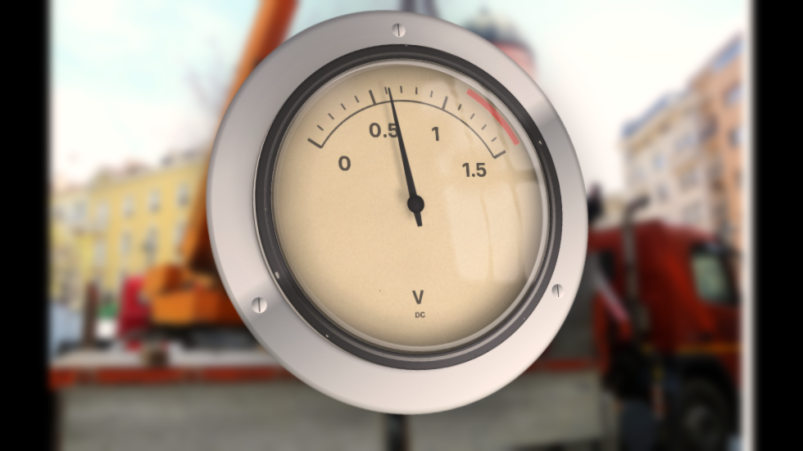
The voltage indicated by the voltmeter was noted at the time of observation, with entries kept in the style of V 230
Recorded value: V 0.6
